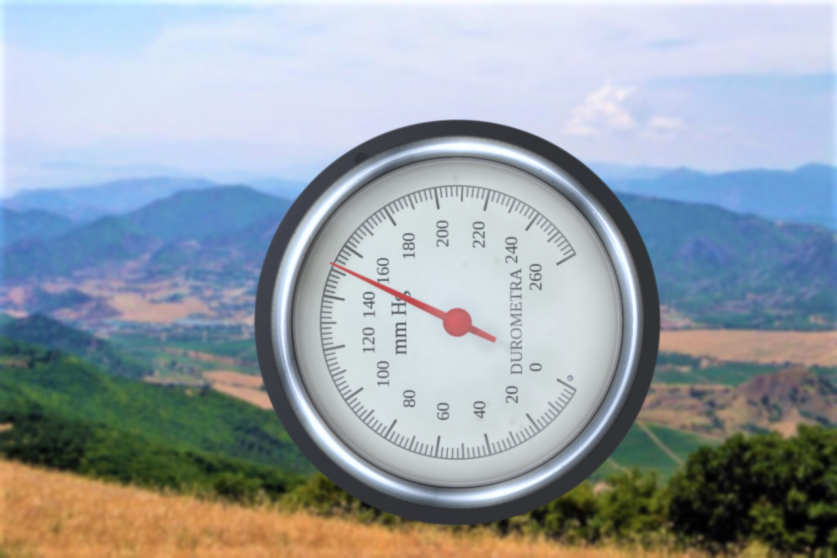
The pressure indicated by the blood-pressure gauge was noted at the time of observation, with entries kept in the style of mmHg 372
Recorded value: mmHg 152
